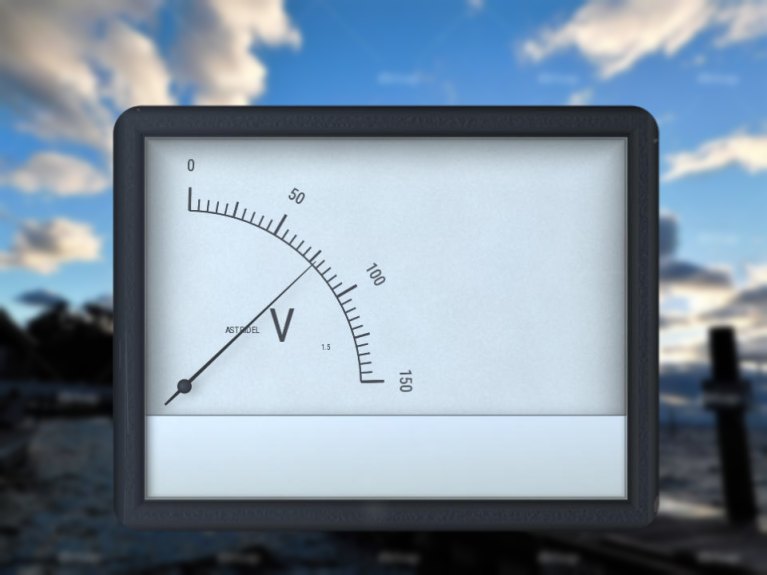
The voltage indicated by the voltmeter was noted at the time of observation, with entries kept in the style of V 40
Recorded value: V 77.5
